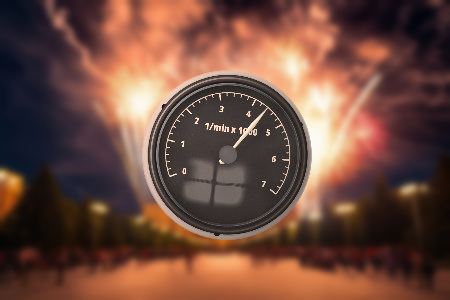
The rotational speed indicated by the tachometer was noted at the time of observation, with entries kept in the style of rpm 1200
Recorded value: rpm 4400
